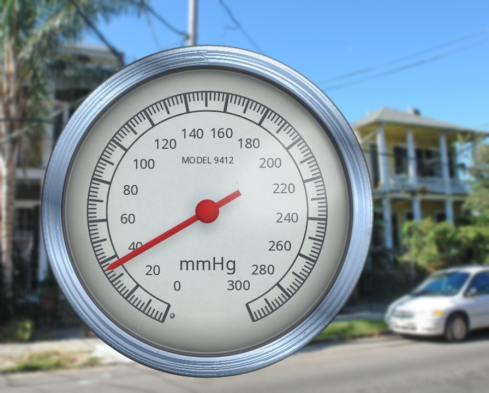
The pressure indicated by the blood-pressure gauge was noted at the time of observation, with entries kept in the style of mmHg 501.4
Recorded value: mmHg 36
